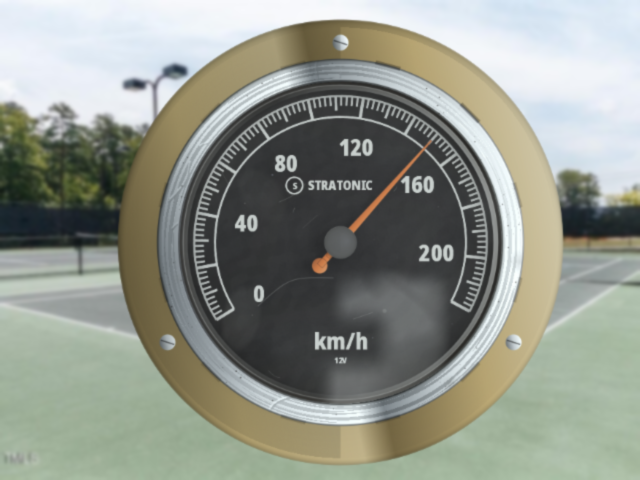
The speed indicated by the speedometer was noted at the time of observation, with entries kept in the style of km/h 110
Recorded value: km/h 150
